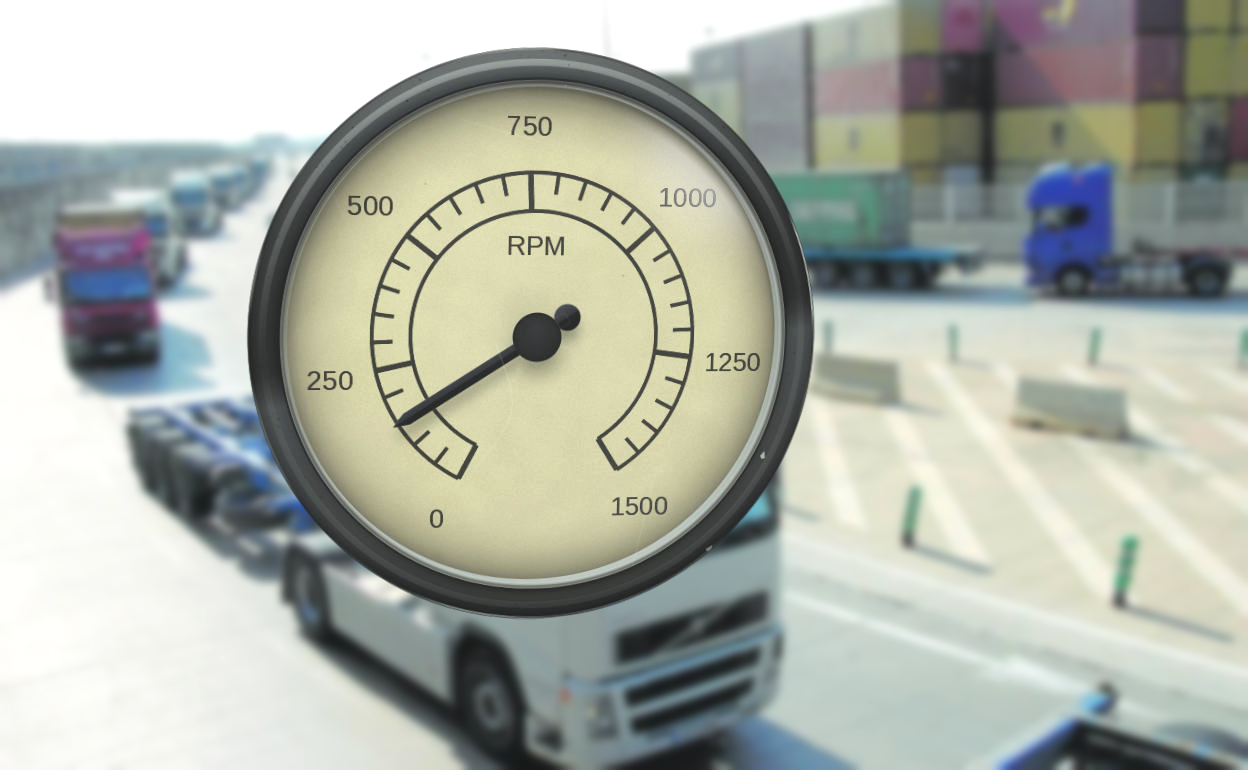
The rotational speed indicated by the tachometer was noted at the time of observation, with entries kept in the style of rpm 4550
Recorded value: rpm 150
